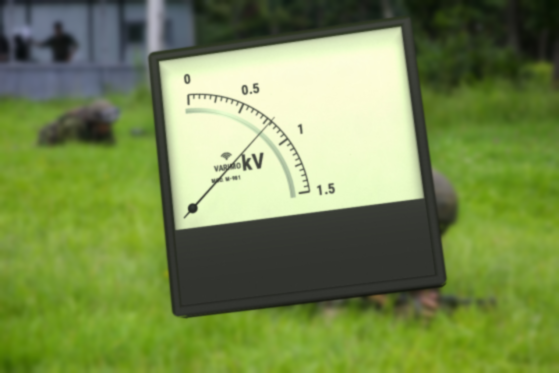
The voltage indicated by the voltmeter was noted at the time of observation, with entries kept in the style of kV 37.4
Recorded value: kV 0.8
